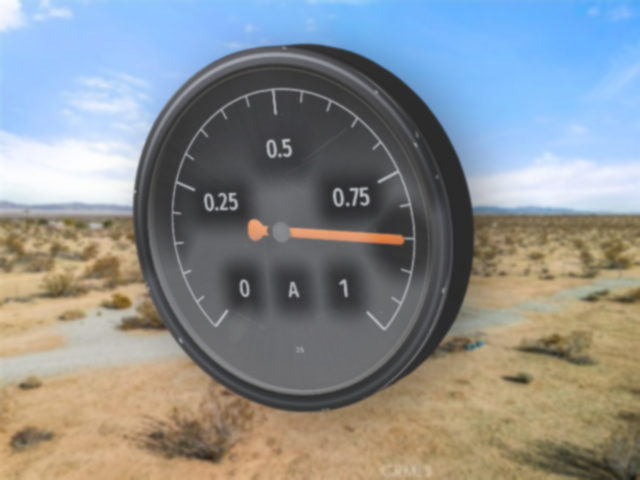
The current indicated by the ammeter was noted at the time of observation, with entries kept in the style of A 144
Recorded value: A 0.85
